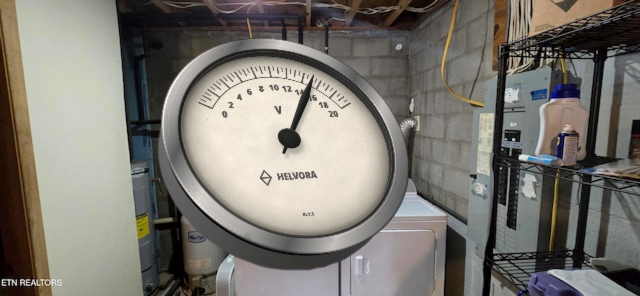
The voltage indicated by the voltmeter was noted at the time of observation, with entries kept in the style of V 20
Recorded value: V 15
